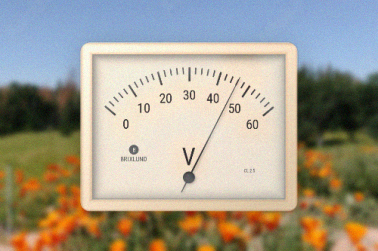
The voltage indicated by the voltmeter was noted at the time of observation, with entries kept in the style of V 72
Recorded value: V 46
